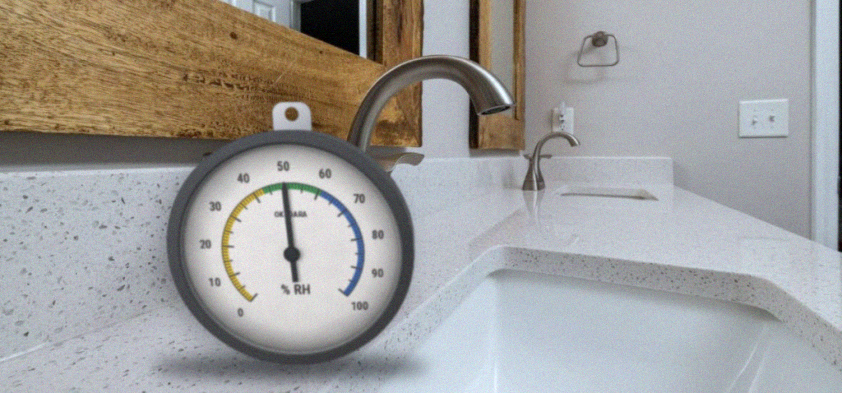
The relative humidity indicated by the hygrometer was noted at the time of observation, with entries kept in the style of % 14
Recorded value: % 50
